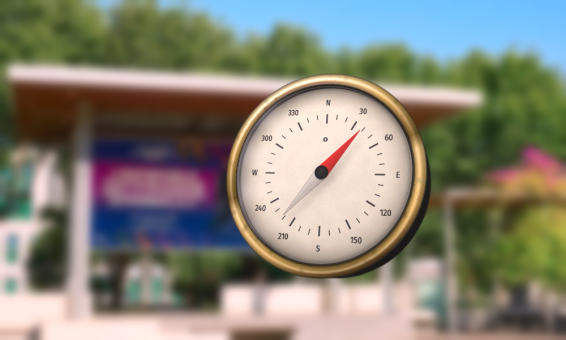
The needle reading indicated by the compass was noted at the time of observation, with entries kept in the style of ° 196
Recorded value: ° 40
